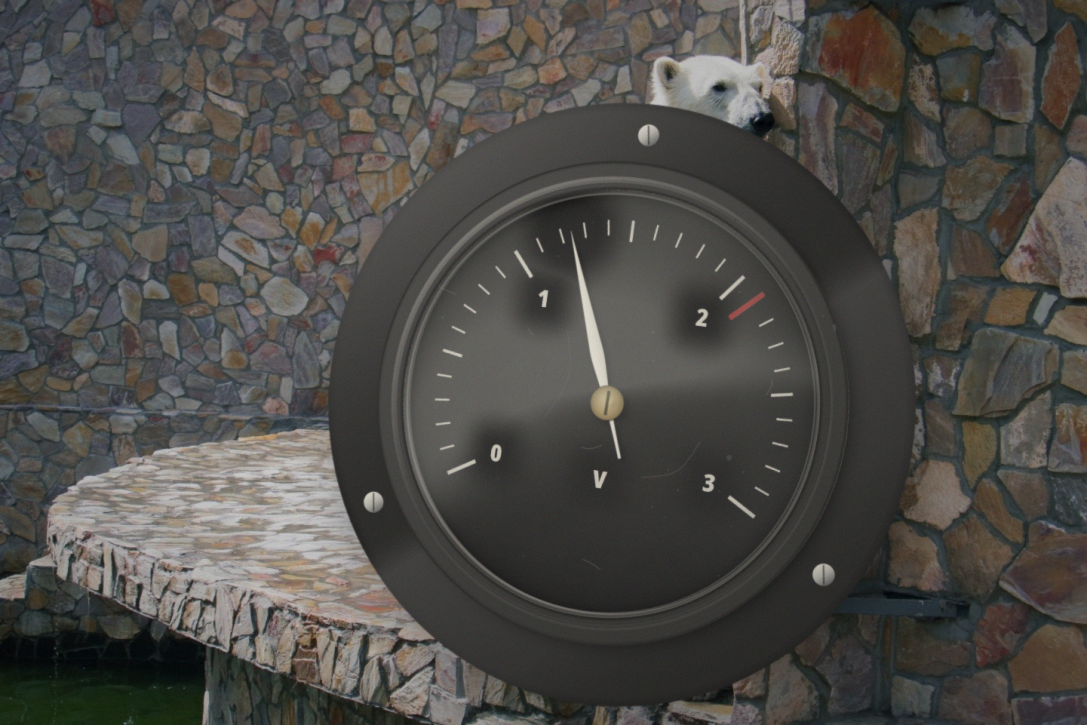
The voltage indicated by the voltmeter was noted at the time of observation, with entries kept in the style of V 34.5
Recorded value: V 1.25
